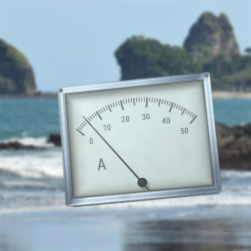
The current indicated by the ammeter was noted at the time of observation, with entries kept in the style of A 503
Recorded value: A 5
